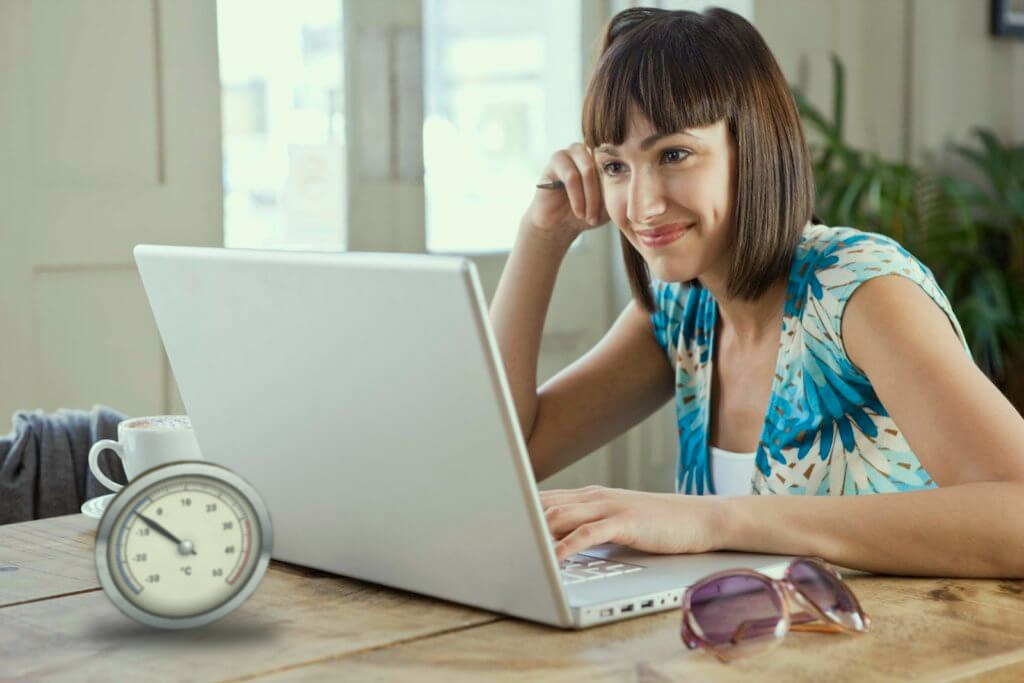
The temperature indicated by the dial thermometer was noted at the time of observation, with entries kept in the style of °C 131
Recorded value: °C -5
